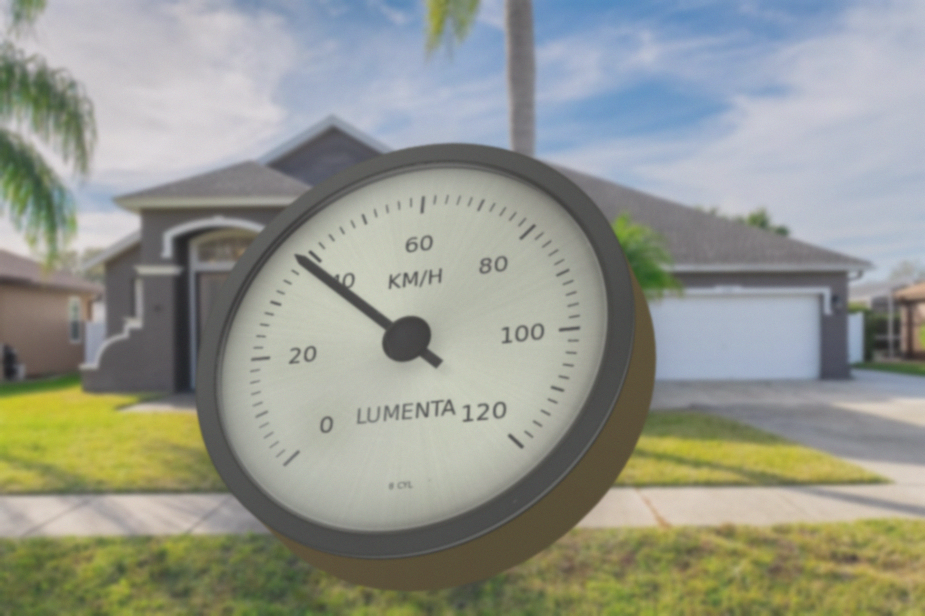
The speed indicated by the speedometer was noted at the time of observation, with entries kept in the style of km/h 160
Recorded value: km/h 38
